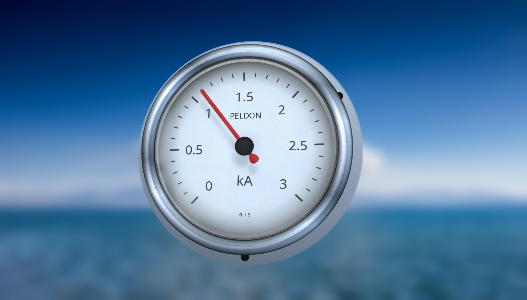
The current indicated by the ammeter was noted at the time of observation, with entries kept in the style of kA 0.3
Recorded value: kA 1.1
